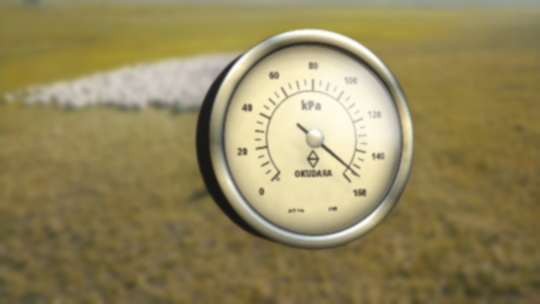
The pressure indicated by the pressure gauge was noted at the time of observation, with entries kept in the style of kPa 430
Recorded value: kPa 155
